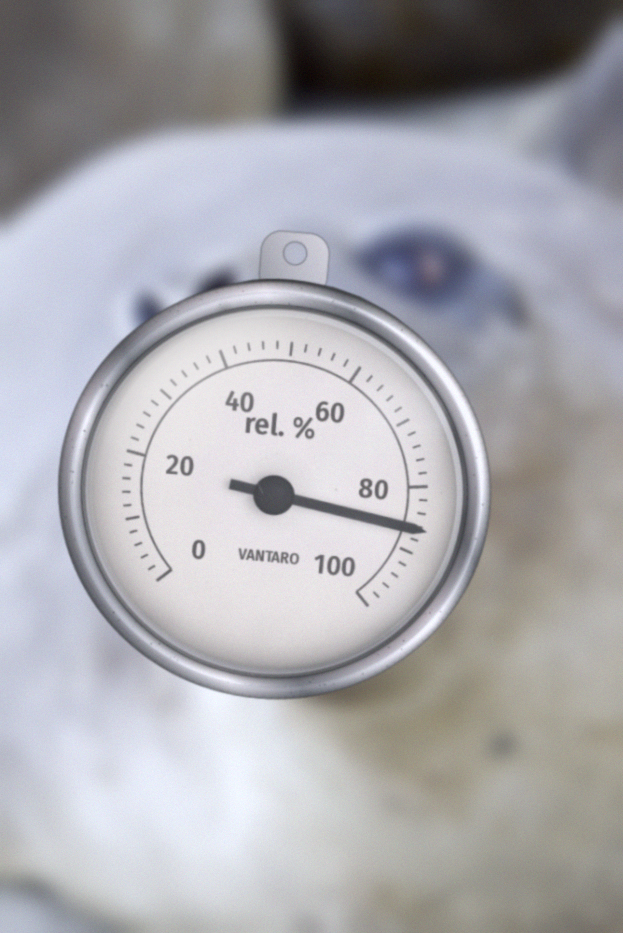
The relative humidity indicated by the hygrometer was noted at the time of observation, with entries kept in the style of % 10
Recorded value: % 86
